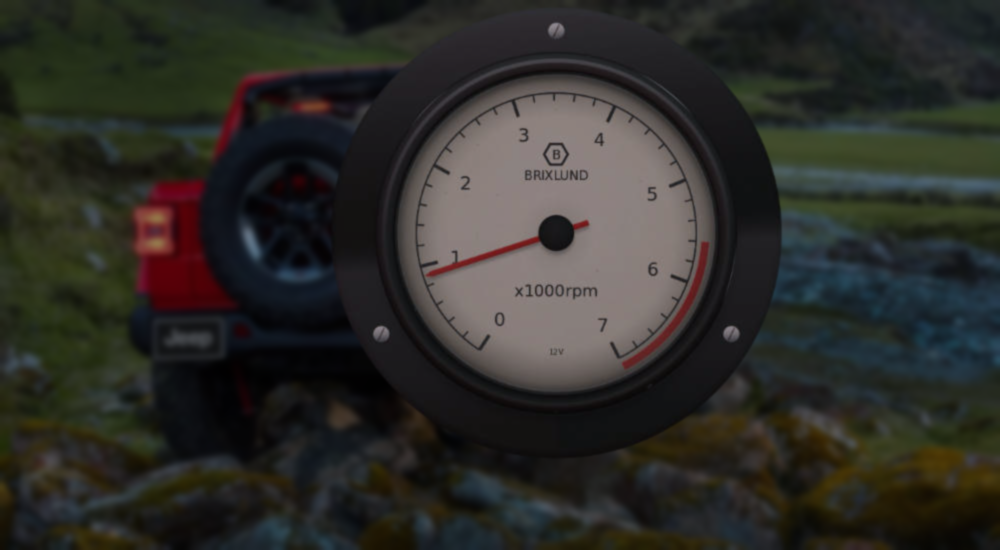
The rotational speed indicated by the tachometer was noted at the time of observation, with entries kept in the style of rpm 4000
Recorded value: rpm 900
